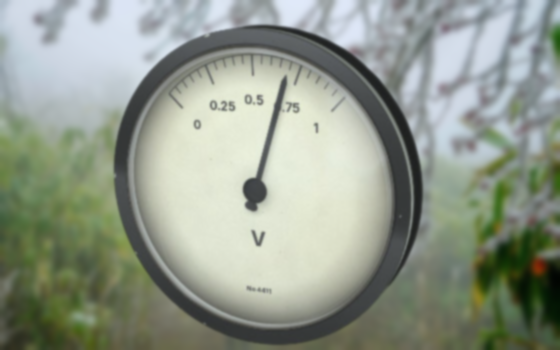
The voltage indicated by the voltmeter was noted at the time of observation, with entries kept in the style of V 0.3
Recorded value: V 0.7
